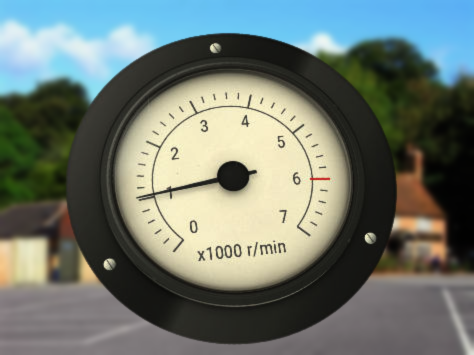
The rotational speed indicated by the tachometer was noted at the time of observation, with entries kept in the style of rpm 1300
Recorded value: rpm 1000
